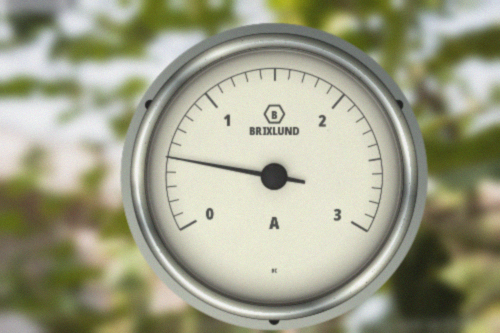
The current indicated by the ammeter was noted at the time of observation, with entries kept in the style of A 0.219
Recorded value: A 0.5
